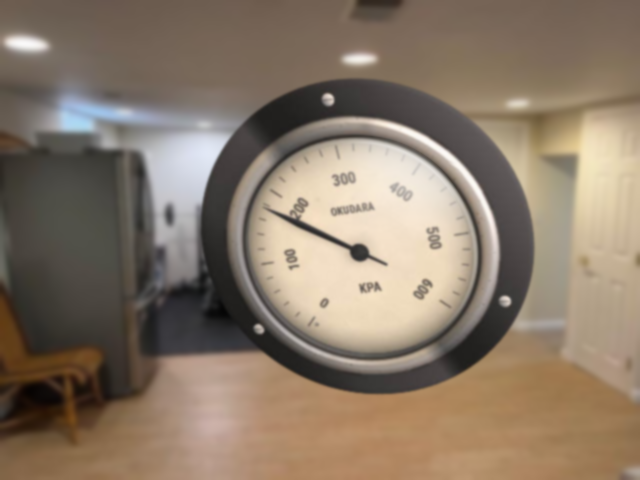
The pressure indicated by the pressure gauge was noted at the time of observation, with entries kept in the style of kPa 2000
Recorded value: kPa 180
